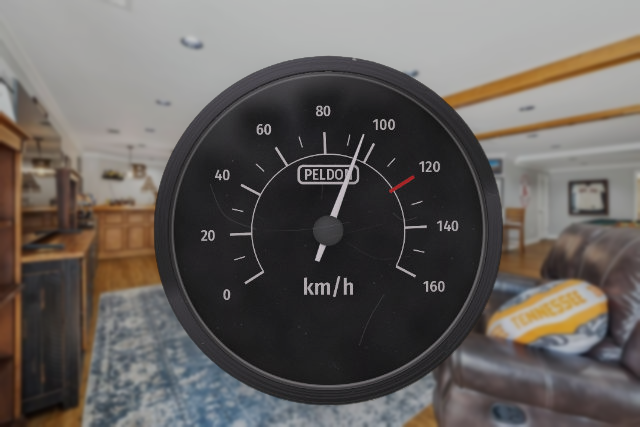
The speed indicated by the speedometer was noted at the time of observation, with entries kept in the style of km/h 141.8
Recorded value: km/h 95
